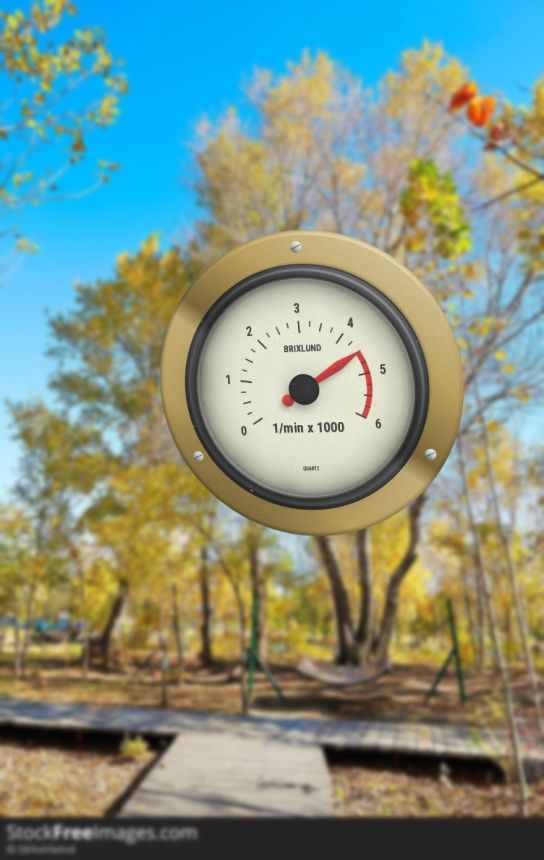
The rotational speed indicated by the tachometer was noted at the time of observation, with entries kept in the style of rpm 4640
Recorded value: rpm 4500
